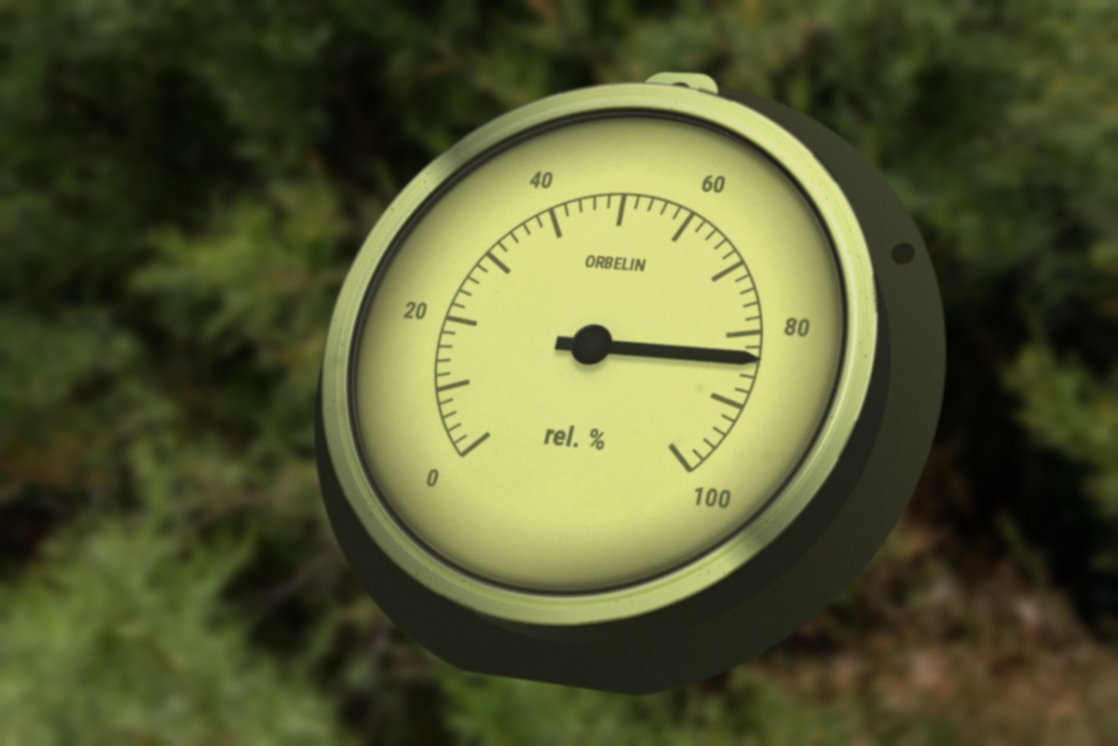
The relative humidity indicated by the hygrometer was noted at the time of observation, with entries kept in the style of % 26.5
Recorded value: % 84
